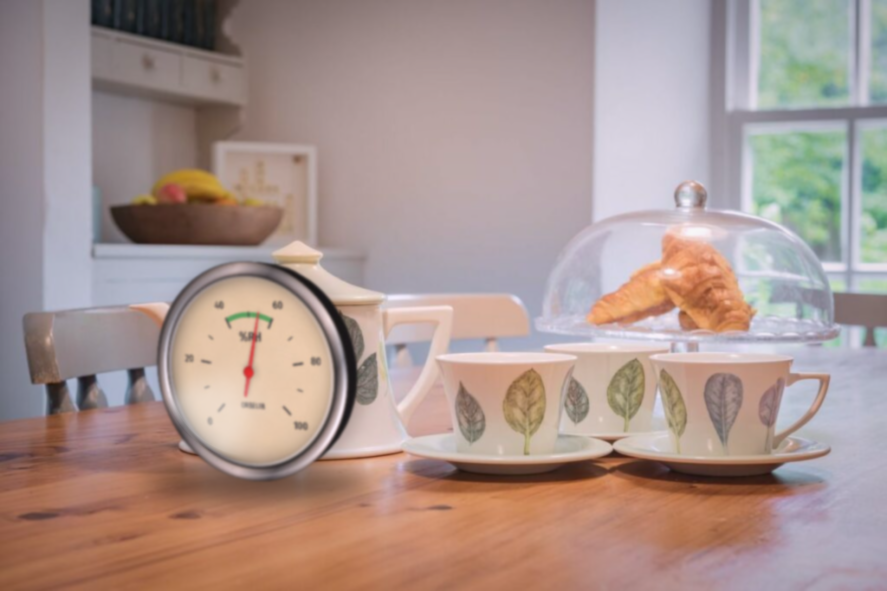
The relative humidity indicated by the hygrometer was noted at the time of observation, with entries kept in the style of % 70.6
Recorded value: % 55
